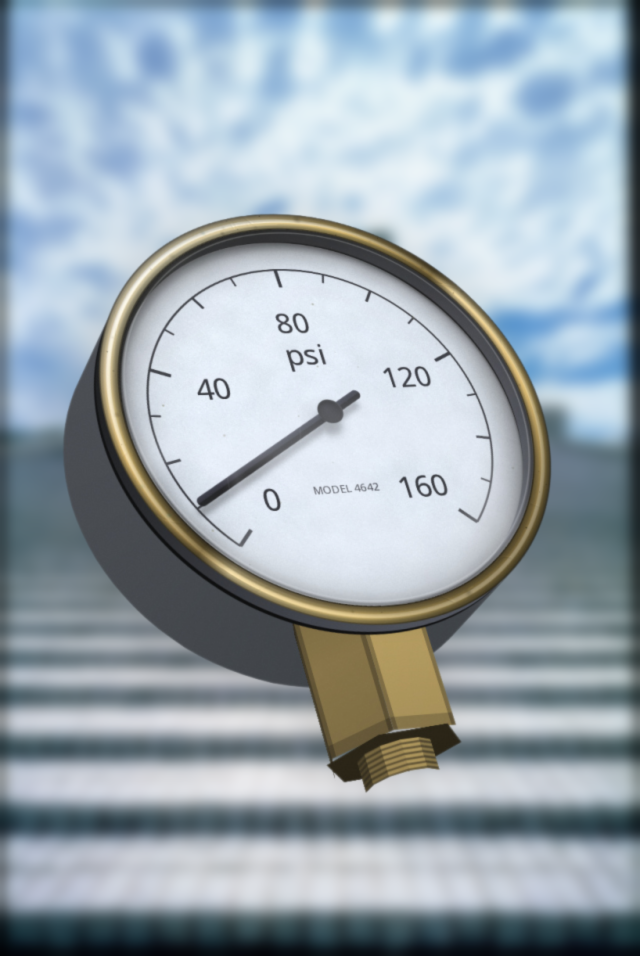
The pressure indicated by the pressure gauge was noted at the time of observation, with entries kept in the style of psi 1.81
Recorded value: psi 10
